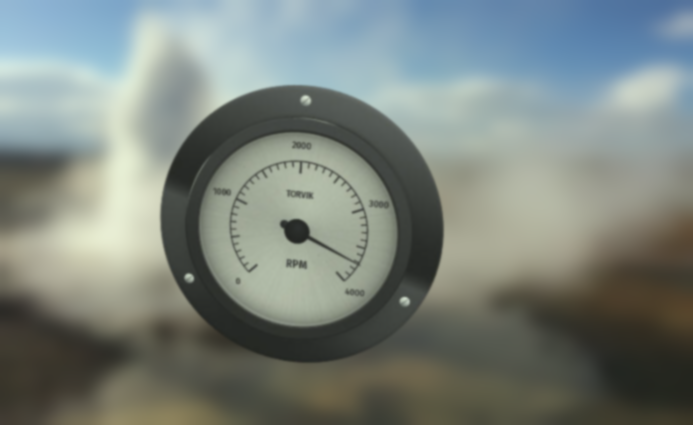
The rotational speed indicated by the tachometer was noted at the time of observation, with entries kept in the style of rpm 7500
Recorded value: rpm 3700
